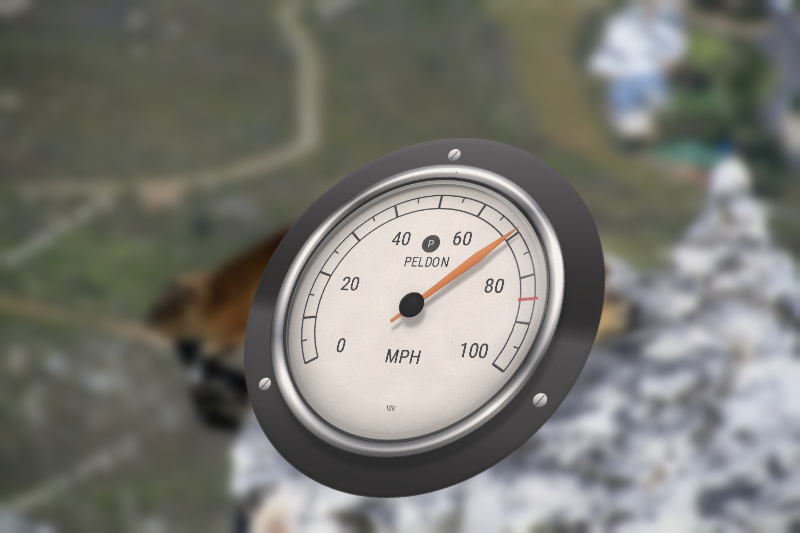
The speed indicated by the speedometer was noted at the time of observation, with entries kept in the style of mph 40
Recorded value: mph 70
